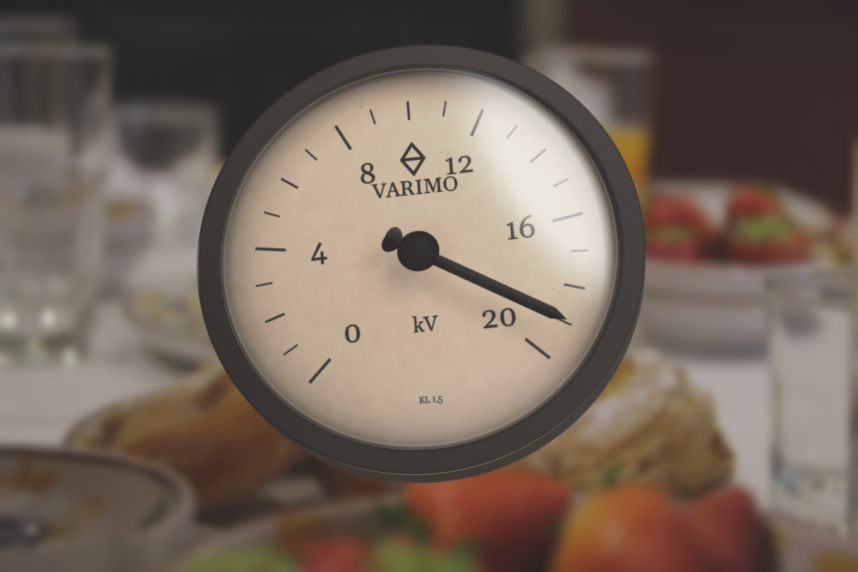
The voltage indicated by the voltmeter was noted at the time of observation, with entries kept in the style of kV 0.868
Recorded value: kV 19
